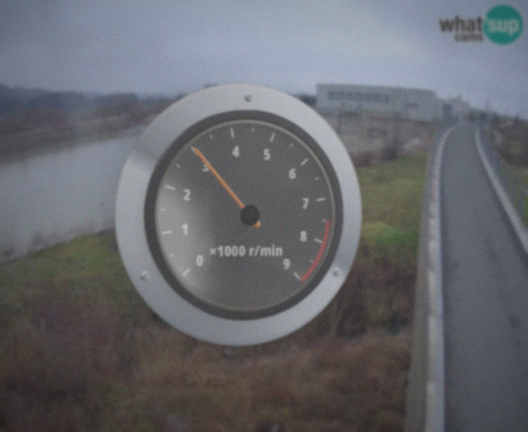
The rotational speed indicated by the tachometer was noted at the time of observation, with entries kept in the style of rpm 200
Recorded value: rpm 3000
